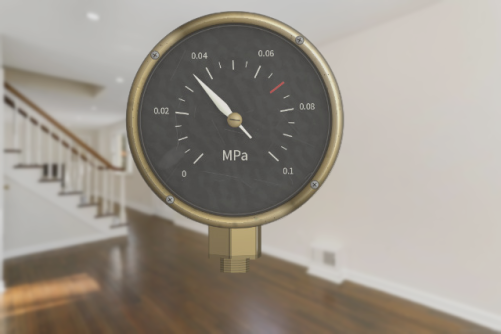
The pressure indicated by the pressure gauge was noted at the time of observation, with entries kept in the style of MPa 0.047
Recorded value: MPa 0.035
